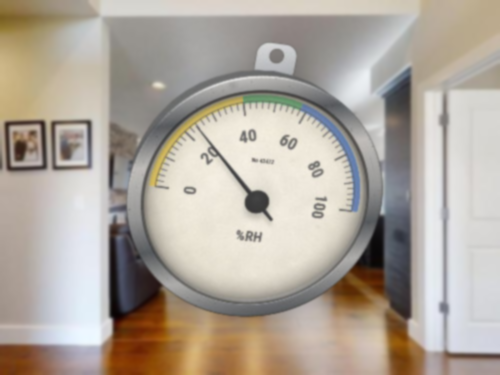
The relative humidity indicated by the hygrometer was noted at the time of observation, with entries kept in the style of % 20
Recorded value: % 24
